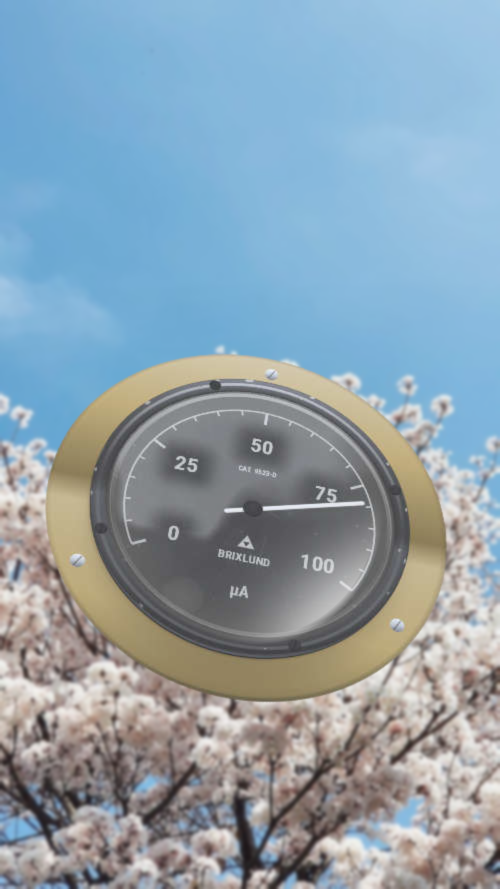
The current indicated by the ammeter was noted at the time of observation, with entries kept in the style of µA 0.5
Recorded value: µA 80
